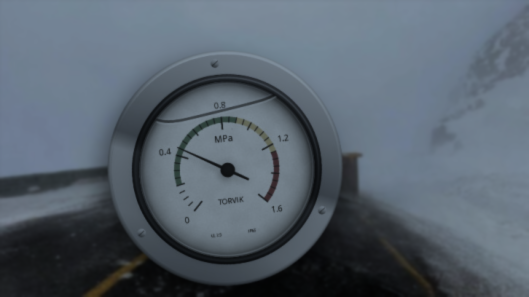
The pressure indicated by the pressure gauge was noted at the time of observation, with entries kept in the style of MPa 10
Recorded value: MPa 0.45
